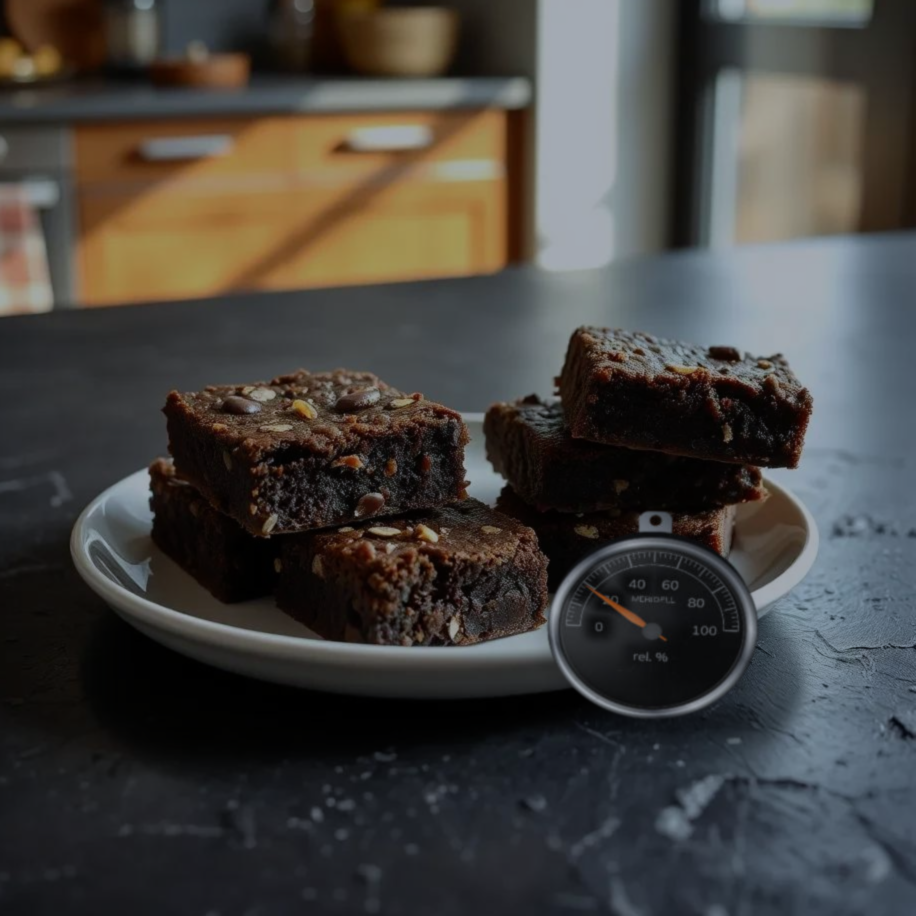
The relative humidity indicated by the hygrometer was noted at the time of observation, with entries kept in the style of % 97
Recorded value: % 20
